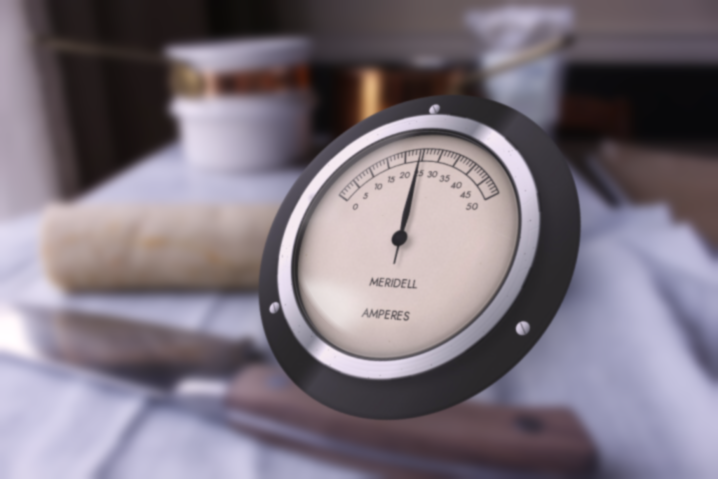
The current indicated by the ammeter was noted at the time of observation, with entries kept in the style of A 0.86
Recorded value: A 25
